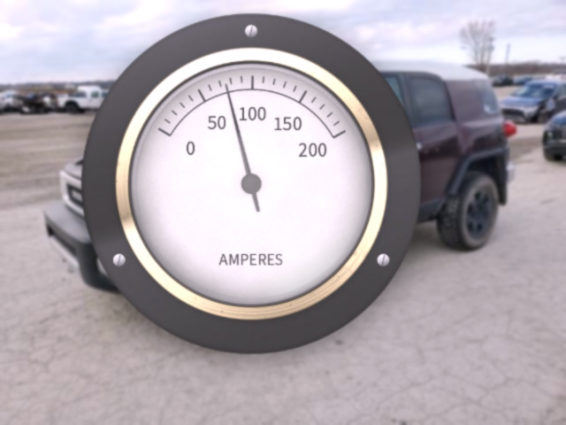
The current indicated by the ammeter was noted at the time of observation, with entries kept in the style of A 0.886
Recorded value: A 75
